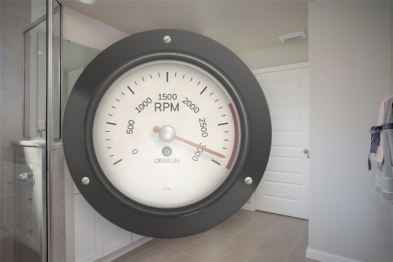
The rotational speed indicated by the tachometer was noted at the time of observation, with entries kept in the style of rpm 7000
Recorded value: rpm 2900
